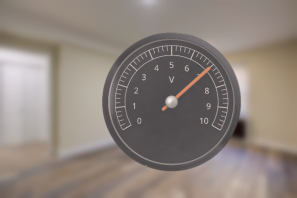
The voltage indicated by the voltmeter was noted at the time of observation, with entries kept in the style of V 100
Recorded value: V 7
